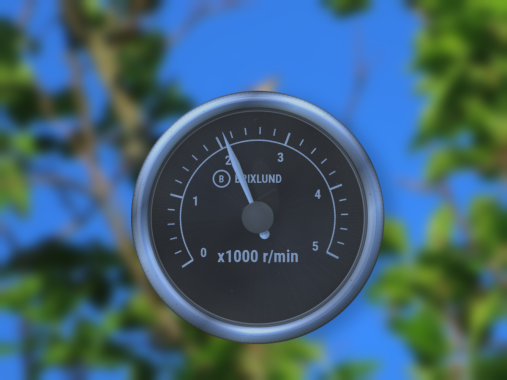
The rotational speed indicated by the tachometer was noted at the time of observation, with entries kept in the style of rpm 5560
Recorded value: rpm 2100
